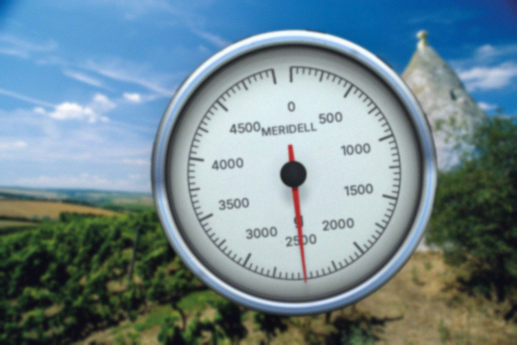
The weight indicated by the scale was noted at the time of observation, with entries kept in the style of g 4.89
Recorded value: g 2500
